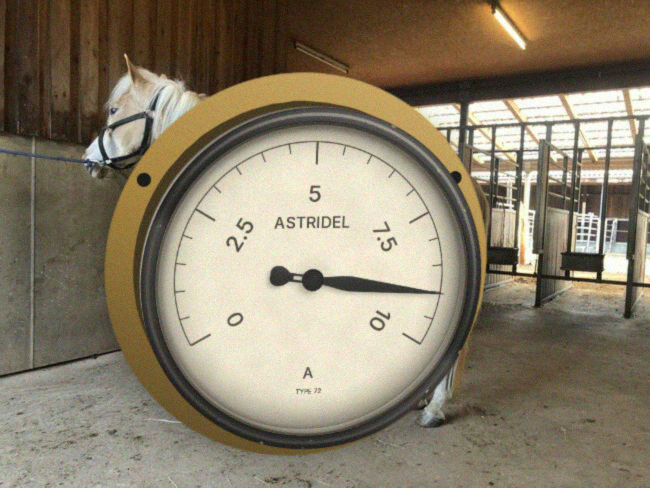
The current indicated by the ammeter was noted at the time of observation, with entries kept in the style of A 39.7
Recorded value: A 9
